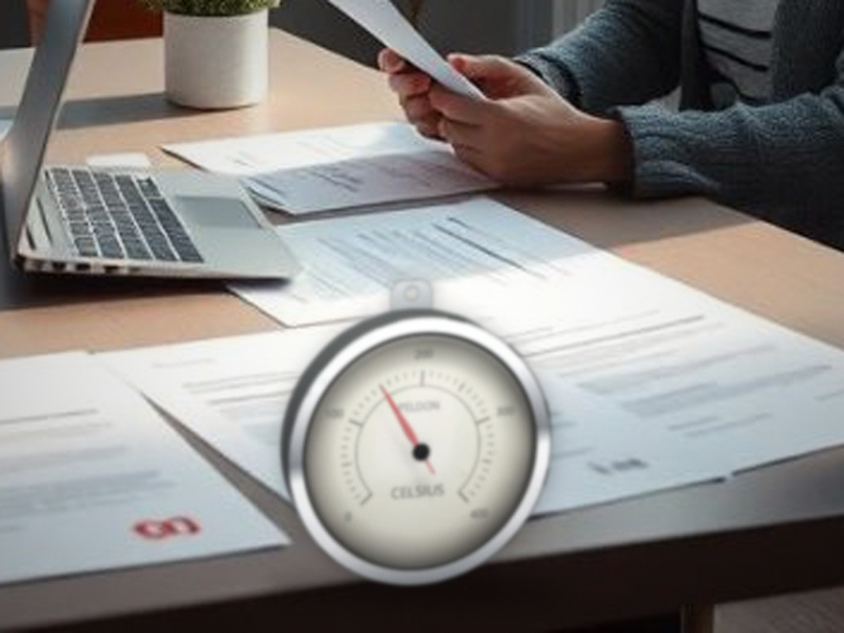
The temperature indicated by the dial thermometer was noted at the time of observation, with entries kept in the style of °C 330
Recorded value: °C 150
